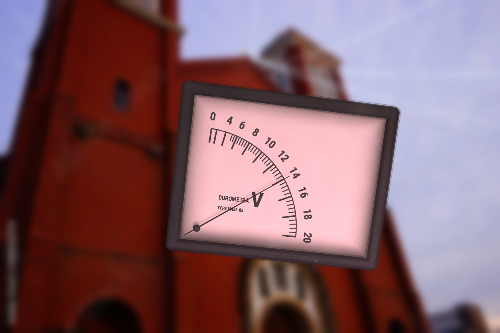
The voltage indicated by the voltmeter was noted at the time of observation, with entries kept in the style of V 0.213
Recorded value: V 14
